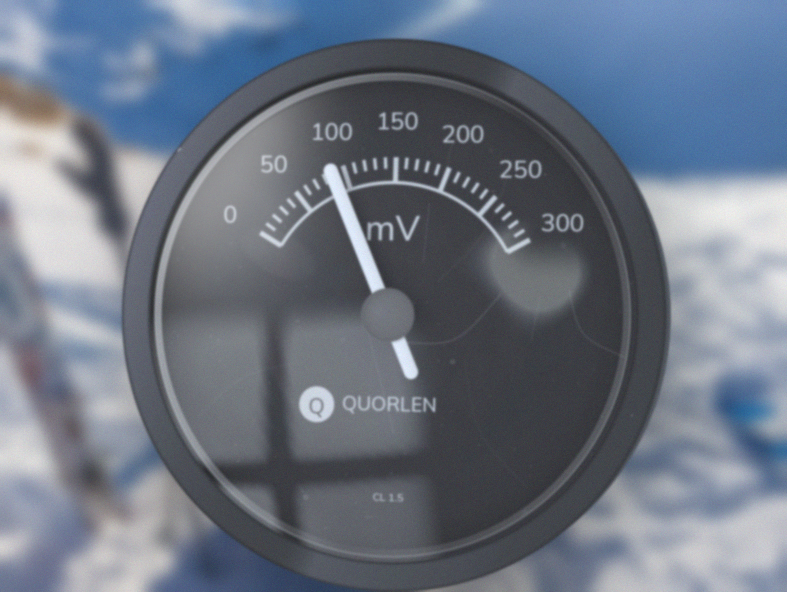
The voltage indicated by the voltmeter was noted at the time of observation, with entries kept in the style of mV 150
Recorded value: mV 90
